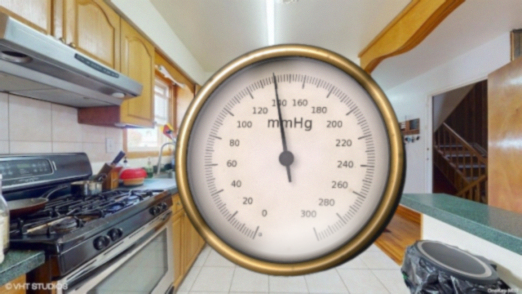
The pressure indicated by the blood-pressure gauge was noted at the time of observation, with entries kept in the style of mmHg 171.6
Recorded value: mmHg 140
